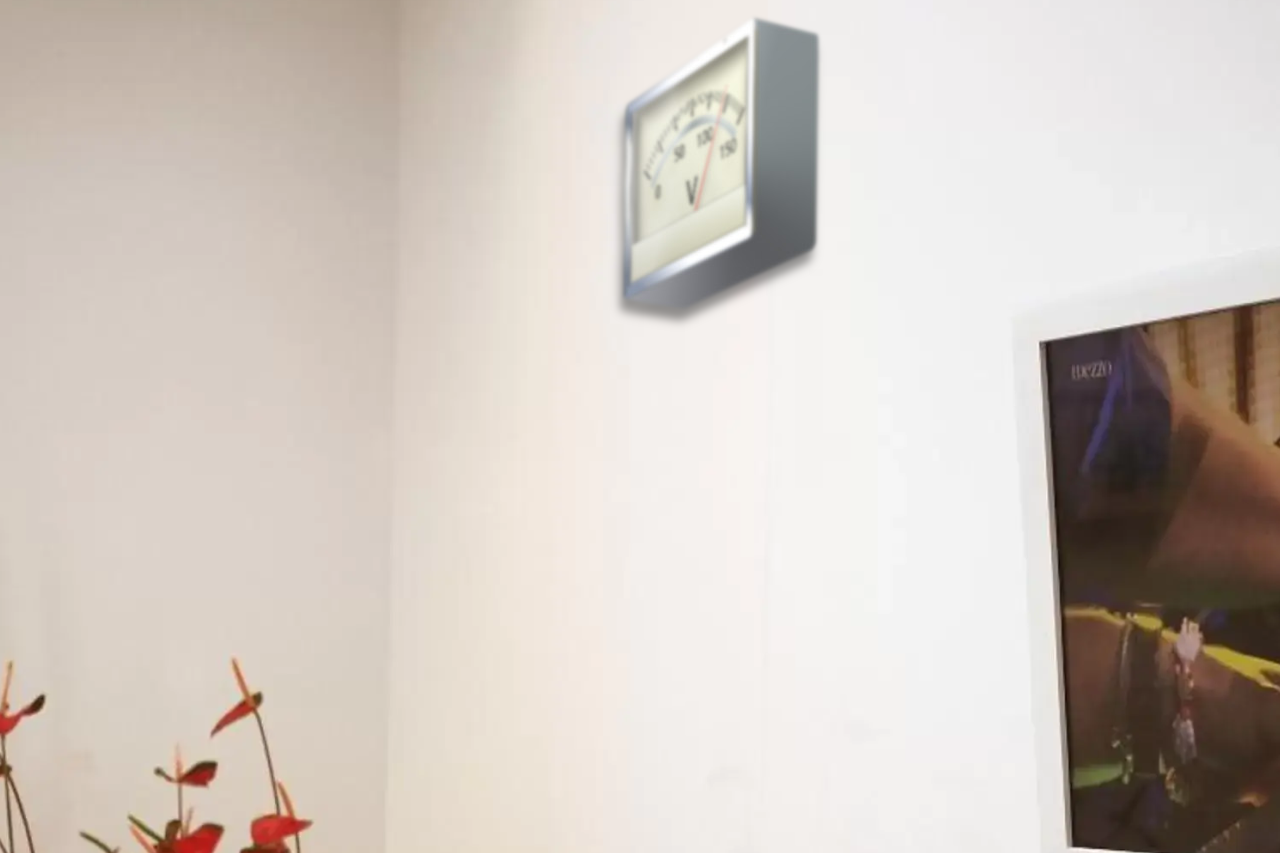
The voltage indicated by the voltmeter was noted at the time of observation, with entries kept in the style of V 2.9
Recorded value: V 125
